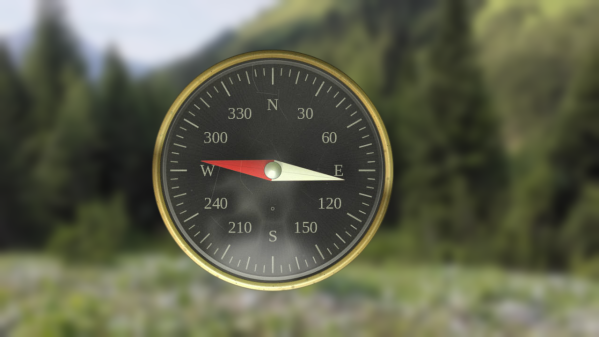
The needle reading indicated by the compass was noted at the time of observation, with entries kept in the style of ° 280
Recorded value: ° 277.5
